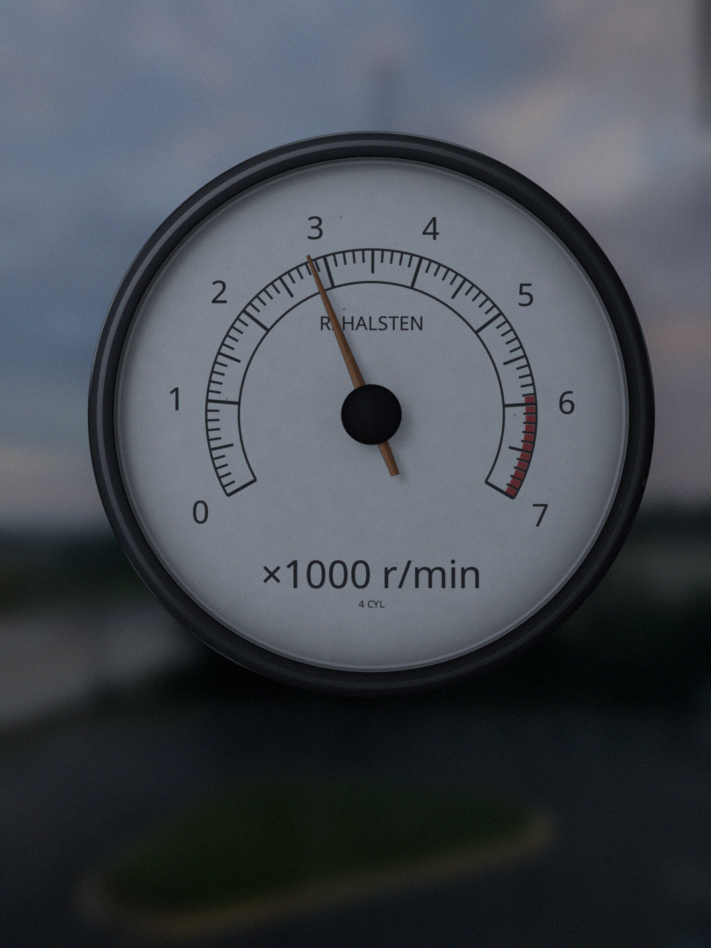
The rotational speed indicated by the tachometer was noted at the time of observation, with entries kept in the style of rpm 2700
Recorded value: rpm 2850
